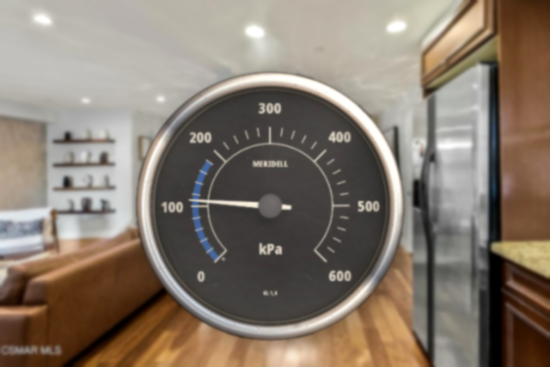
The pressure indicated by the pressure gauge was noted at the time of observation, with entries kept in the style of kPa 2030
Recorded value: kPa 110
